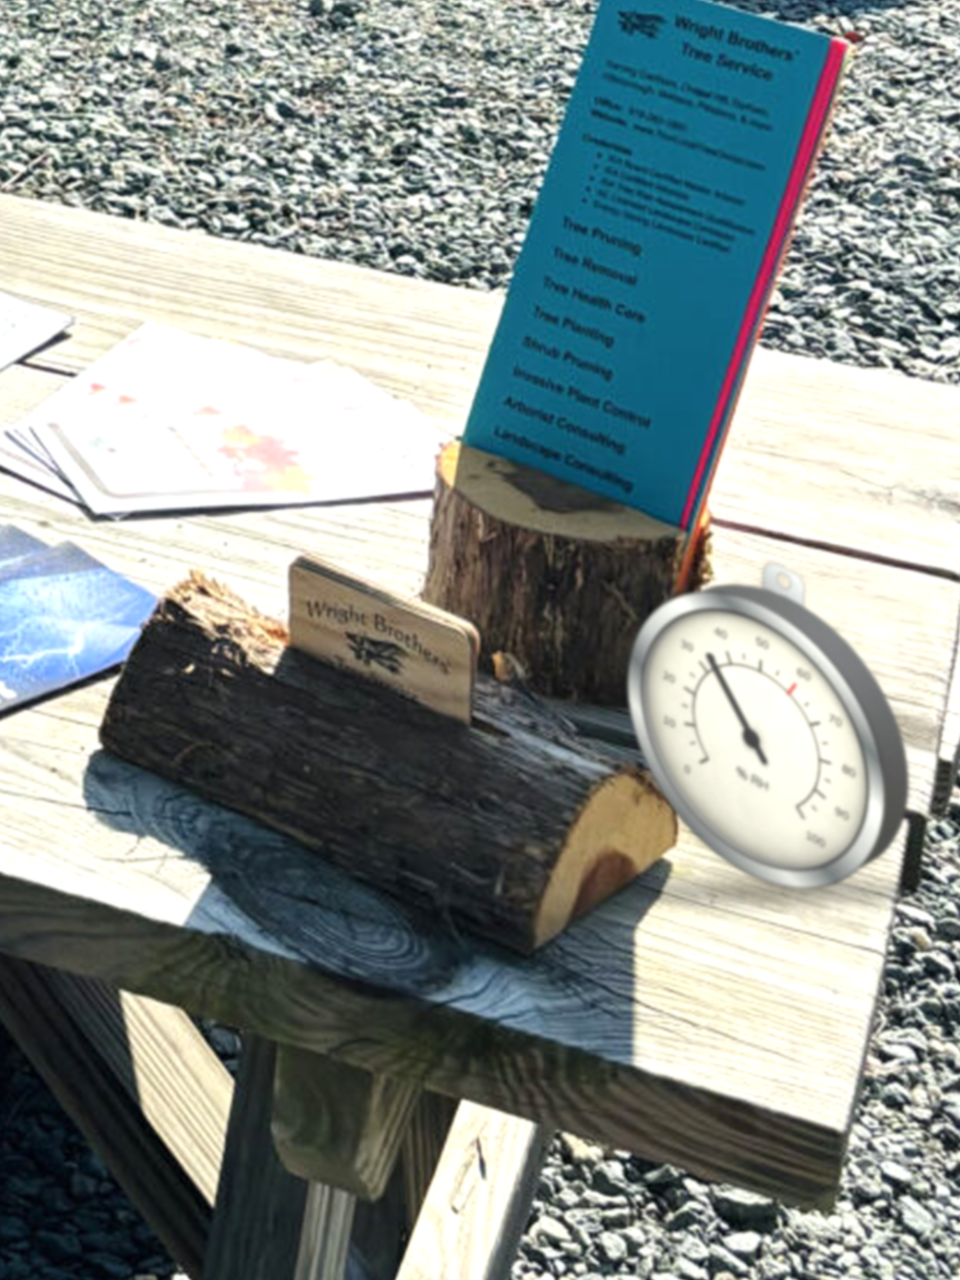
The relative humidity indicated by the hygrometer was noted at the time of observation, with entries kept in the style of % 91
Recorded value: % 35
